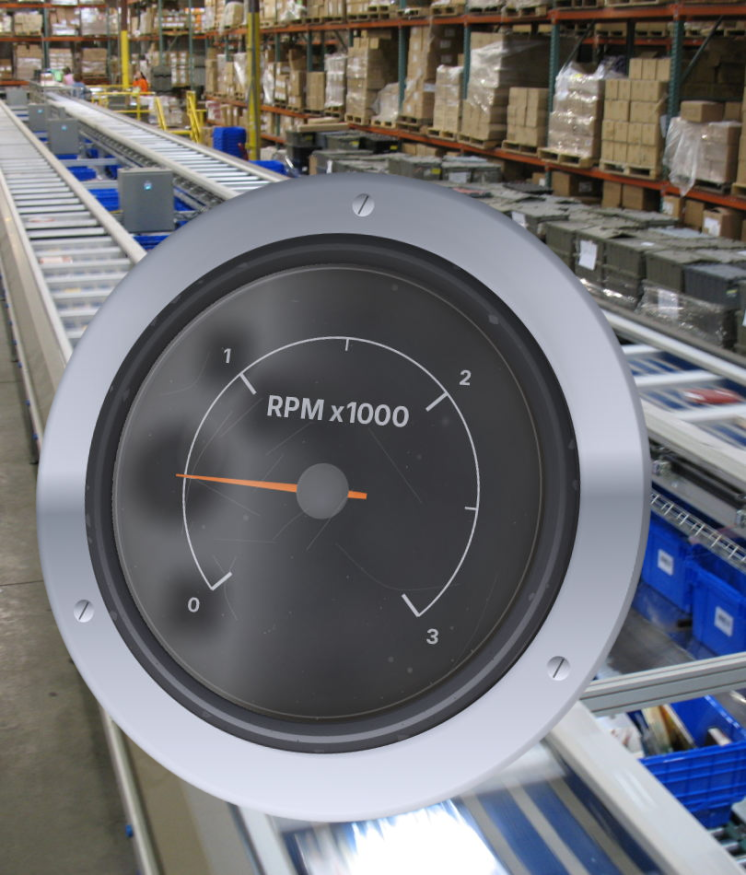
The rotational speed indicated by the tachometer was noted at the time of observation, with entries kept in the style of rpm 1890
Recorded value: rpm 500
